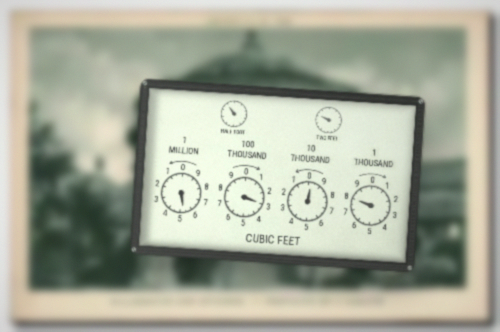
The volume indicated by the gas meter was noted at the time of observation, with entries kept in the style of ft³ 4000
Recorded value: ft³ 529800
